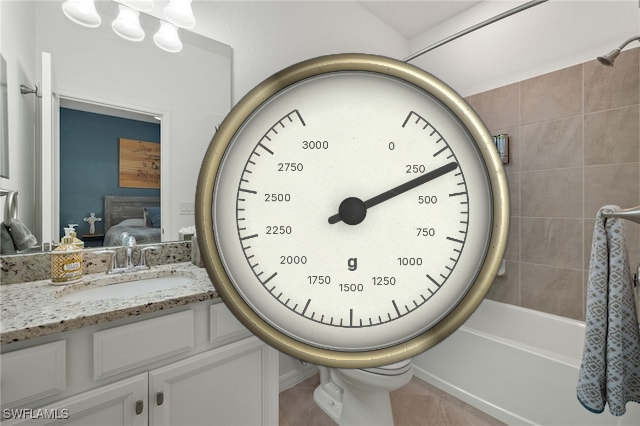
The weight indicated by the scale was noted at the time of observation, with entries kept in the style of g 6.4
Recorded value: g 350
